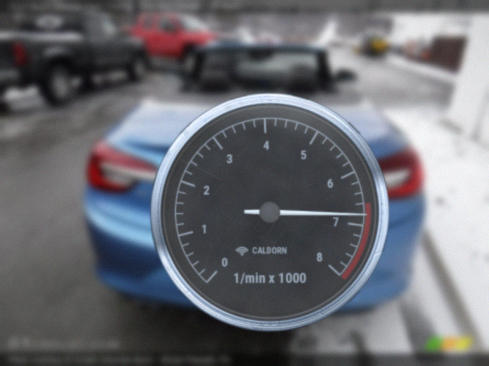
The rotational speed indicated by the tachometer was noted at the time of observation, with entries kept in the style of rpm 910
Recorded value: rpm 6800
